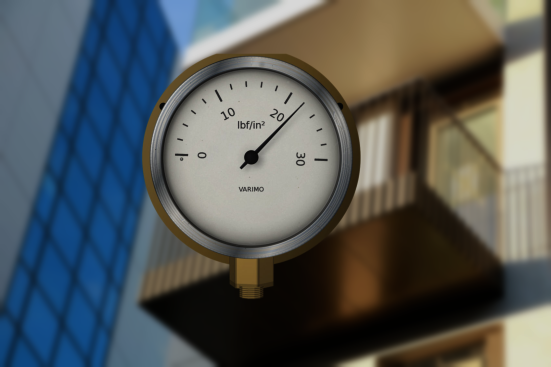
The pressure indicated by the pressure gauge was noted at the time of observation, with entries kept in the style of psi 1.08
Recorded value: psi 22
